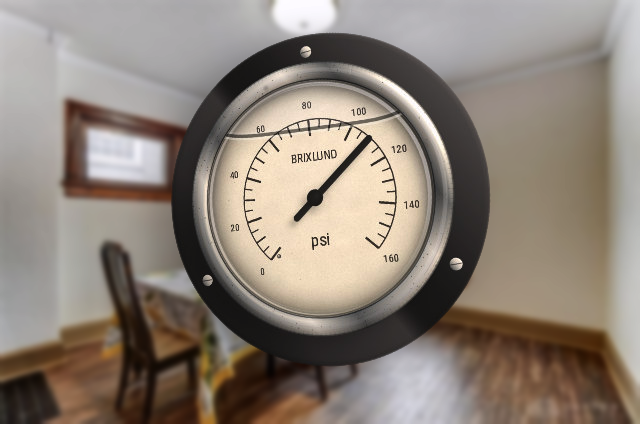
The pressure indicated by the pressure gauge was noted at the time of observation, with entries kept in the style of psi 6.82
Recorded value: psi 110
